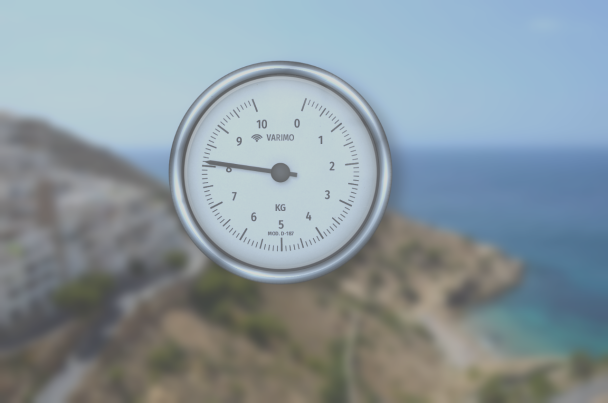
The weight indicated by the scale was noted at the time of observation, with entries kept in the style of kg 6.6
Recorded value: kg 8.1
